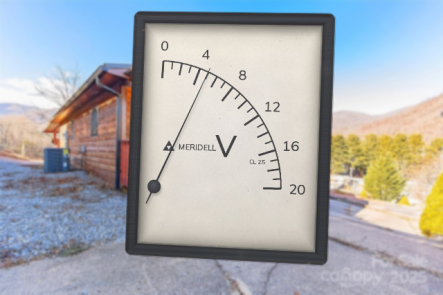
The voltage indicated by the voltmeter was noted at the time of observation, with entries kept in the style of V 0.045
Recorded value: V 5
